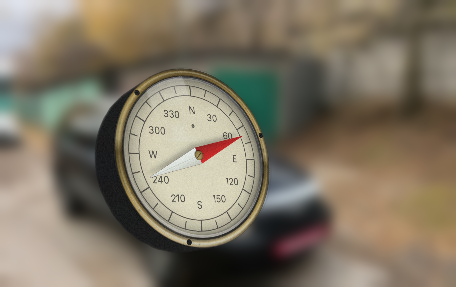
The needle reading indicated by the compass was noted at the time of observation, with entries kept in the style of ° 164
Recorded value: ° 67.5
